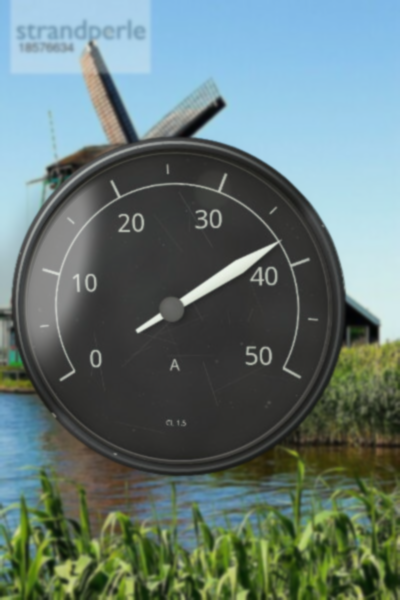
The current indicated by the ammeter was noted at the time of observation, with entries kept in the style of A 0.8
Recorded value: A 37.5
